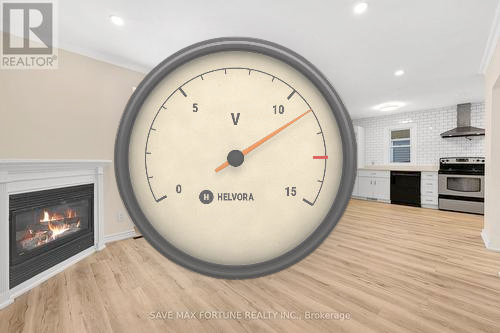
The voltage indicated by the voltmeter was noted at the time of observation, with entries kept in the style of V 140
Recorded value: V 11
